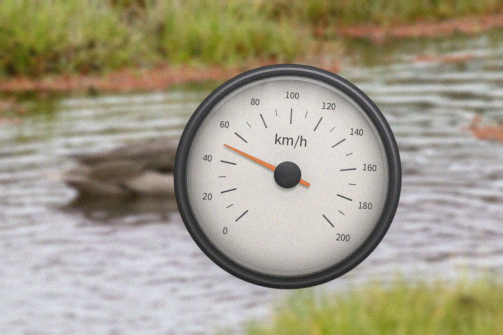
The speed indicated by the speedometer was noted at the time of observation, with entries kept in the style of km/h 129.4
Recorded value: km/h 50
